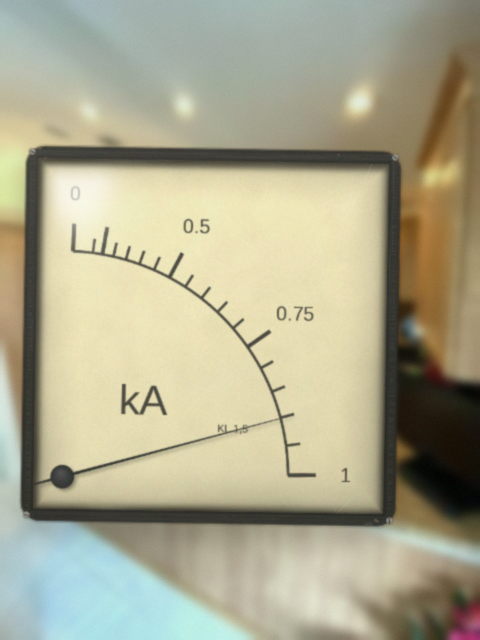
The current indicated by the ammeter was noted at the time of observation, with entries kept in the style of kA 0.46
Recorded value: kA 0.9
